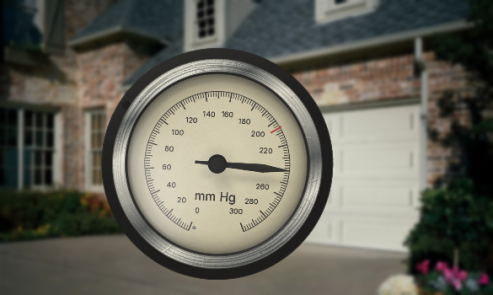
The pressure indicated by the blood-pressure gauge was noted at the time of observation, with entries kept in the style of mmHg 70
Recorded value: mmHg 240
